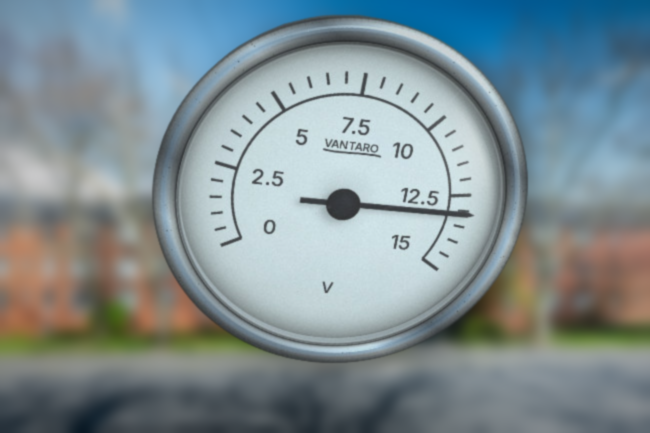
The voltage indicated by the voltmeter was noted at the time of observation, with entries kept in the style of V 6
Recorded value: V 13
